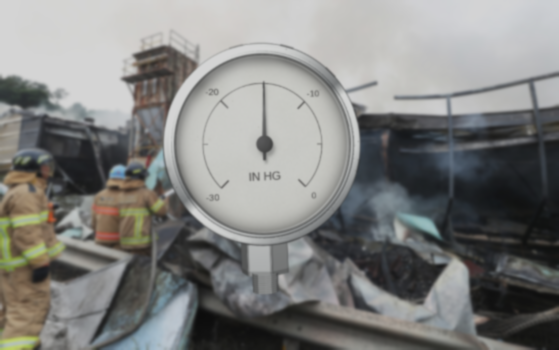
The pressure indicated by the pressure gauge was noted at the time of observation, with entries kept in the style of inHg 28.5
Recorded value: inHg -15
